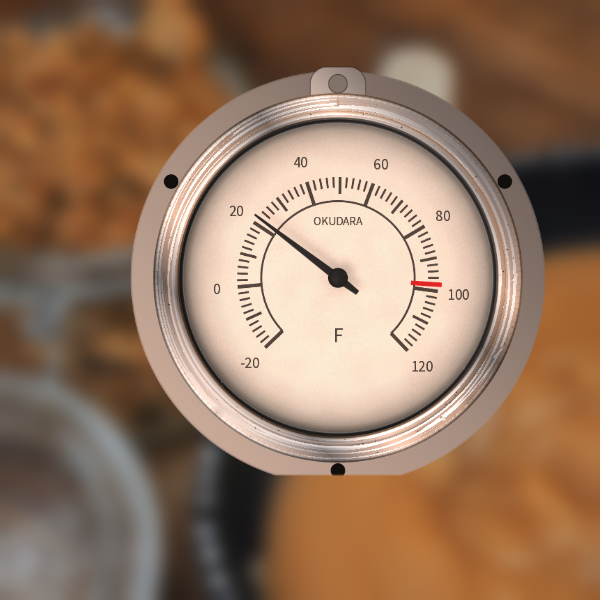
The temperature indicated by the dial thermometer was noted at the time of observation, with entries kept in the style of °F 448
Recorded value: °F 22
